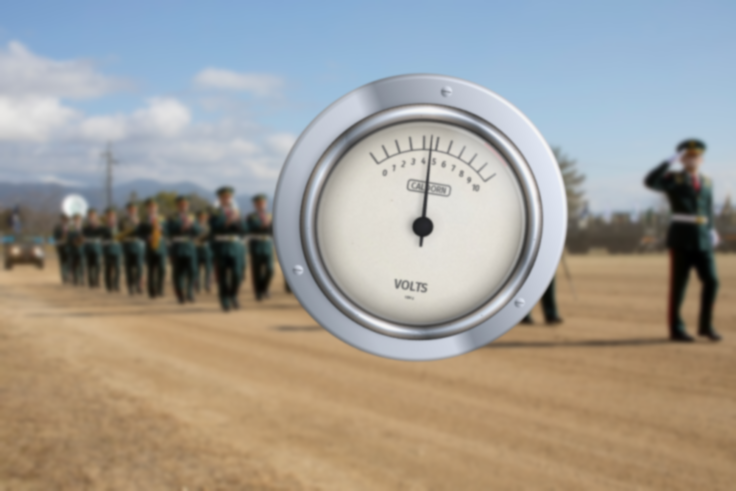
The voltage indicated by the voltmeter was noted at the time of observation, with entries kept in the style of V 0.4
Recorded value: V 4.5
